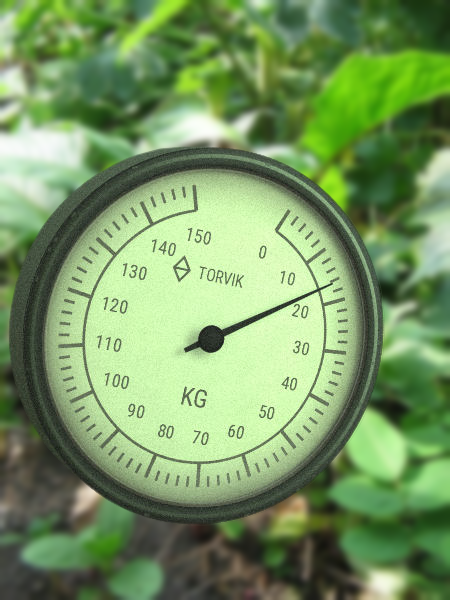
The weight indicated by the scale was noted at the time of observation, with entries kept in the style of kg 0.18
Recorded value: kg 16
